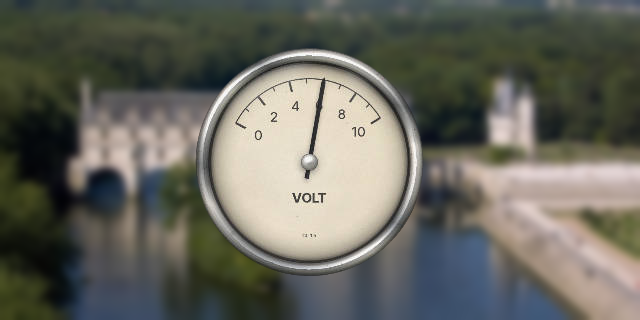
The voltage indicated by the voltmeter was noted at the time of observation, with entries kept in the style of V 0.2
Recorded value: V 6
